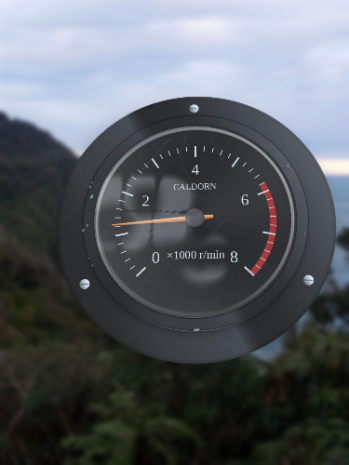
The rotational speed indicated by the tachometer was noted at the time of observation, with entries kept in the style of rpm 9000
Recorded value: rpm 1200
